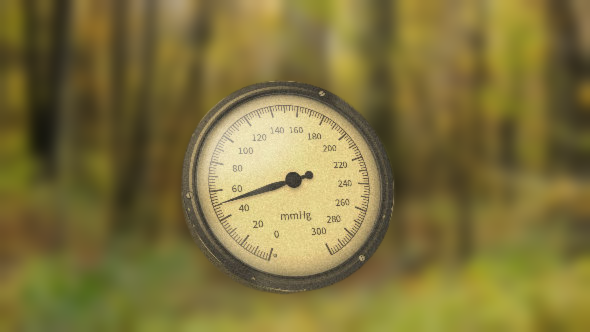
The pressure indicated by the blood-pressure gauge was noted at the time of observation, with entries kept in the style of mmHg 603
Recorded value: mmHg 50
